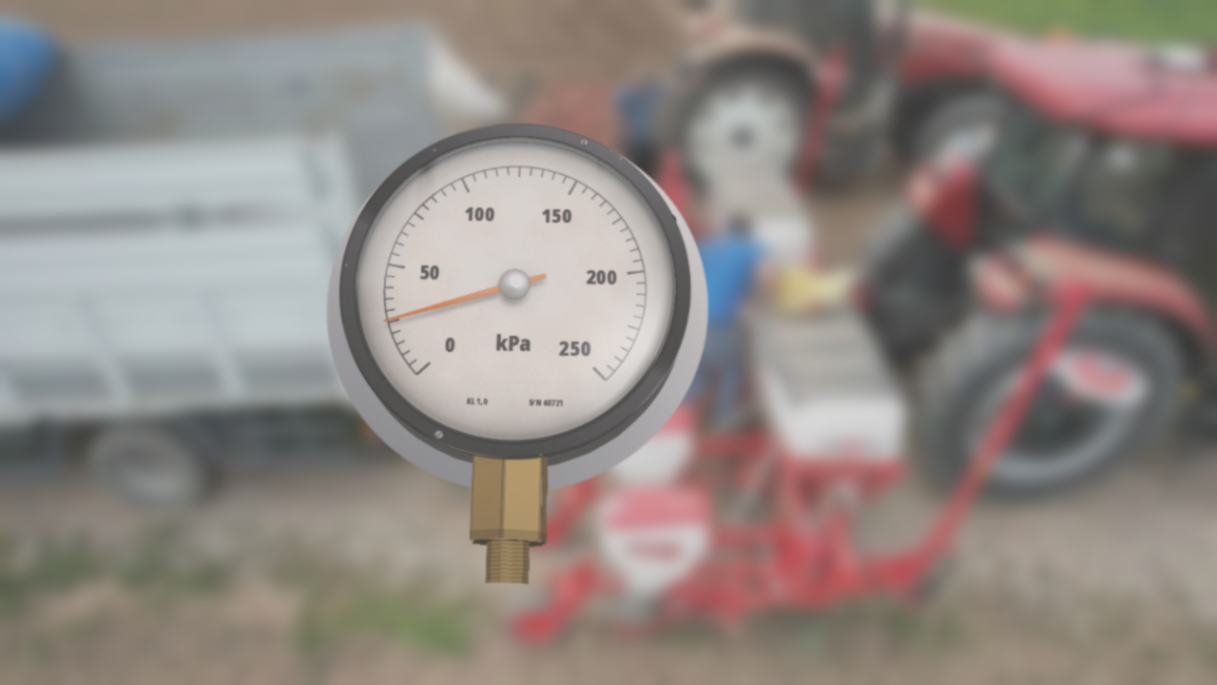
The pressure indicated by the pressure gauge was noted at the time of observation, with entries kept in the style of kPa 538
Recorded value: kPa 25
